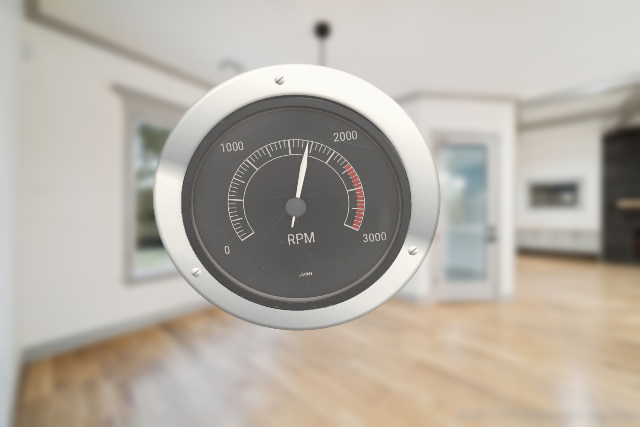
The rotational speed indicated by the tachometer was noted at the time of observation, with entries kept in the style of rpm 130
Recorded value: rpm 1700
